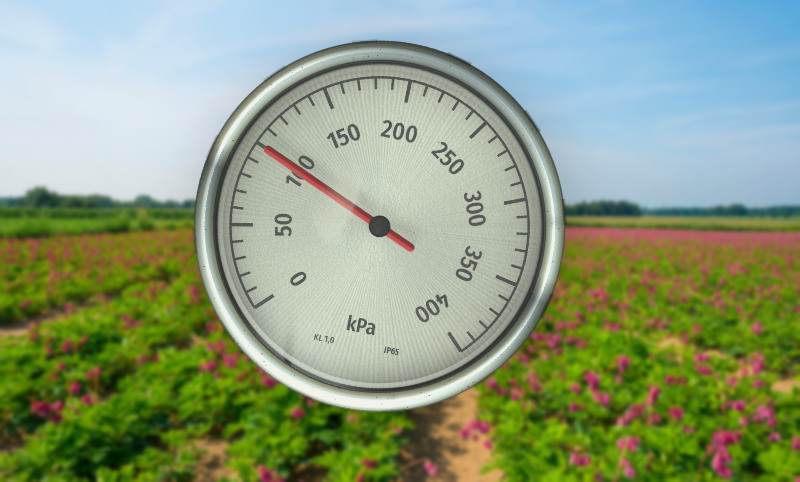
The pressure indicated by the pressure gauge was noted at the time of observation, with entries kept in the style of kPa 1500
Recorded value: kPa 100
